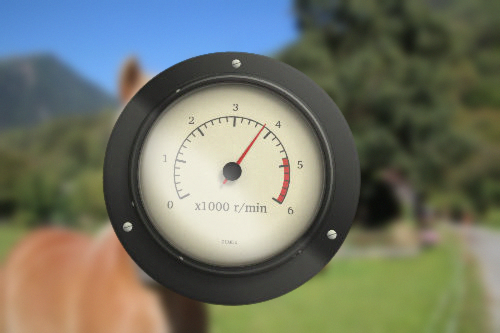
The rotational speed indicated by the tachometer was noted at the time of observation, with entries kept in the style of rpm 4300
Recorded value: rpm 3800
